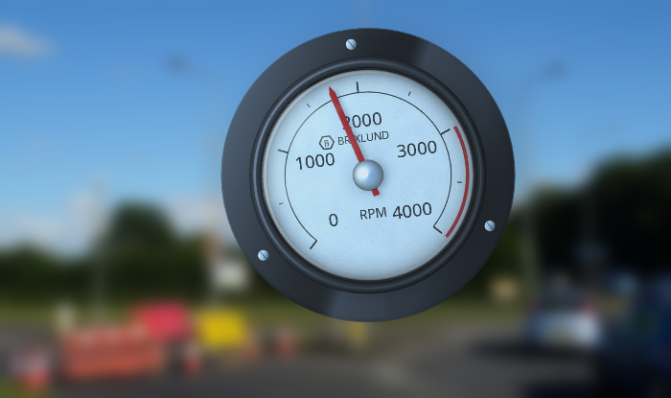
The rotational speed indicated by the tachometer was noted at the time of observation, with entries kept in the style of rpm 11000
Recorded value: rpm 1750
